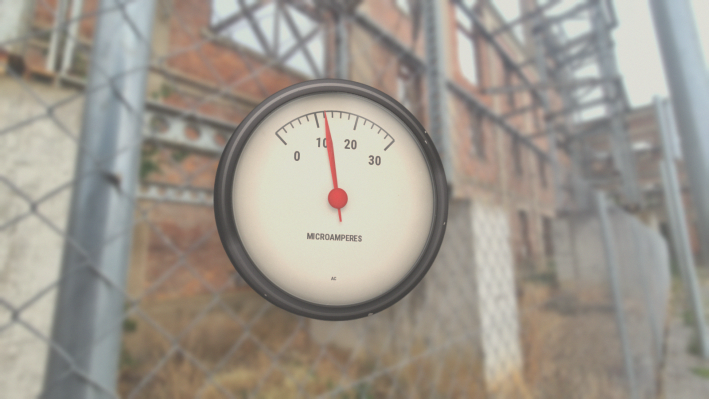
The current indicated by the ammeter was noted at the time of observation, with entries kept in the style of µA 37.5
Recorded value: µA 12
